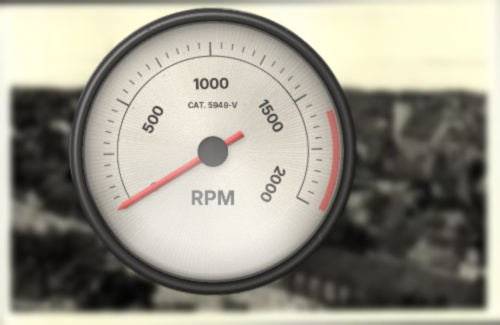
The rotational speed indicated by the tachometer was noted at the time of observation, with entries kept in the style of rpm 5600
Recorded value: rpm 0
